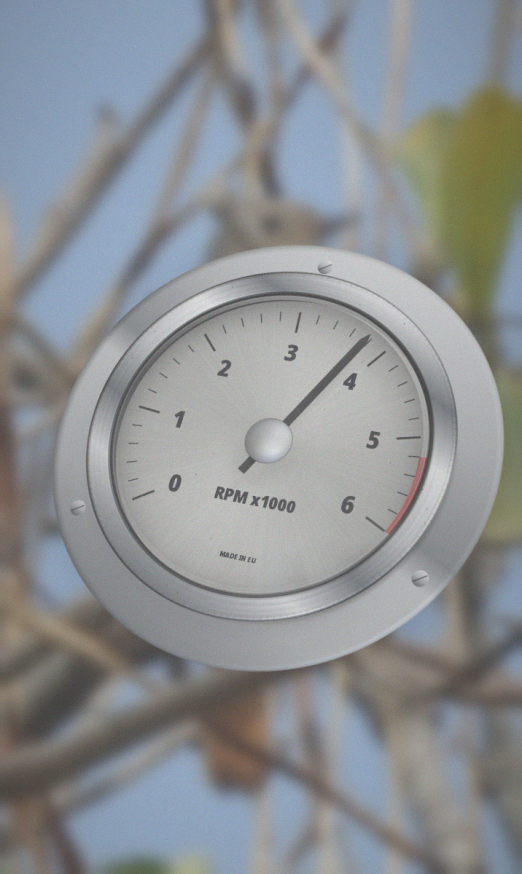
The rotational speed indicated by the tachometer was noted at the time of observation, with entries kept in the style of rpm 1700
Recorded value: rpm 3800
